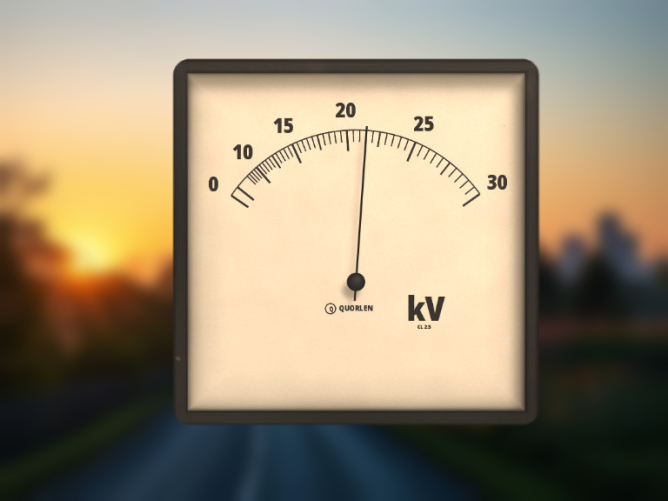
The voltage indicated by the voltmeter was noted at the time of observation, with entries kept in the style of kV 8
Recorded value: kV 21.5
